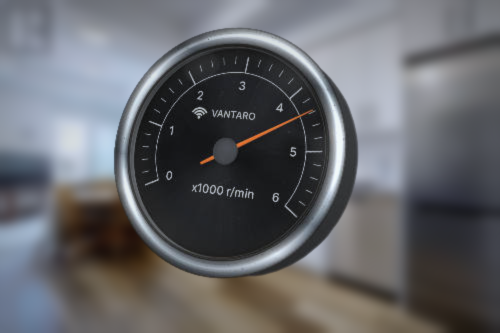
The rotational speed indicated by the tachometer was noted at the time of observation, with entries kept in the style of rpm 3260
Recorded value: rpm 4400
